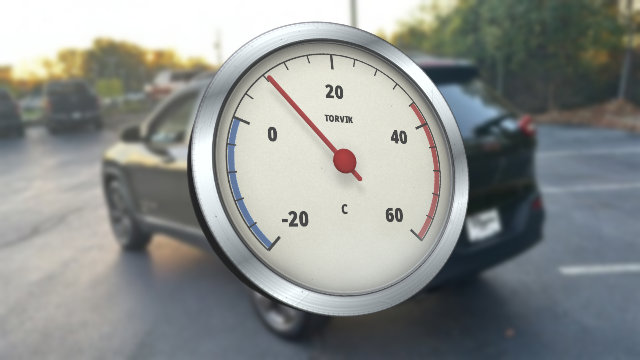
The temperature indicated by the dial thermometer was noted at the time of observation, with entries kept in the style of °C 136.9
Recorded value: °C 8
